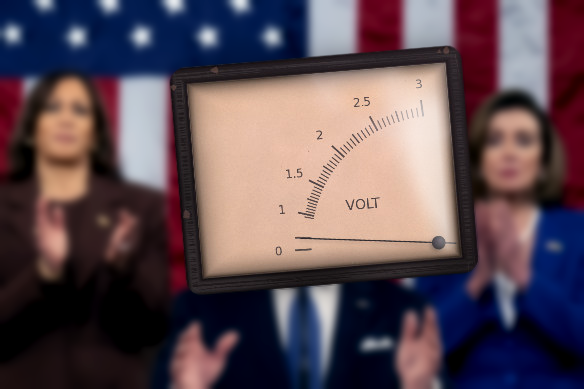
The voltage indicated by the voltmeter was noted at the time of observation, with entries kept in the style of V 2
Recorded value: V 0.5
